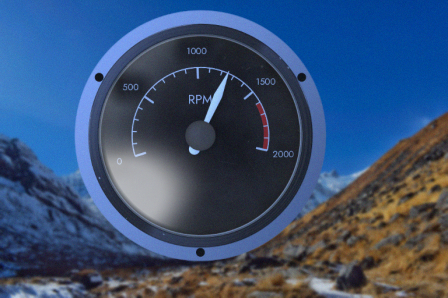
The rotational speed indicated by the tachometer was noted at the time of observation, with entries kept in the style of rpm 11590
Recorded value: rpm 1250
